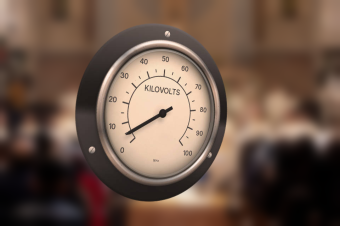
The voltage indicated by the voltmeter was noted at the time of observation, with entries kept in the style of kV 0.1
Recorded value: kV 5
